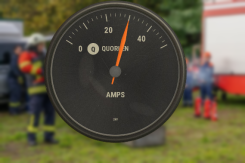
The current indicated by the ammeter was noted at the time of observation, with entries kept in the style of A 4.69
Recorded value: A 30
